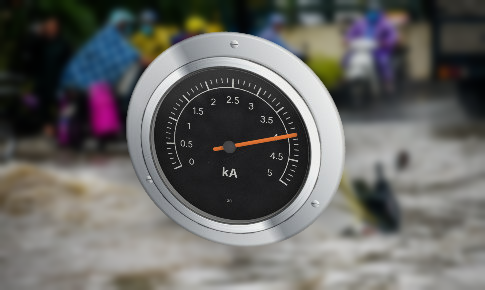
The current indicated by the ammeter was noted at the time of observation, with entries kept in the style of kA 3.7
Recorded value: kA 4
